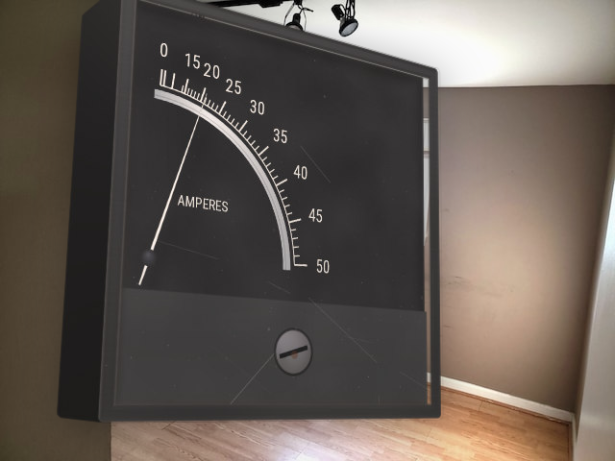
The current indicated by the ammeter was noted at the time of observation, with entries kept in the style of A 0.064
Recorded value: A 20
